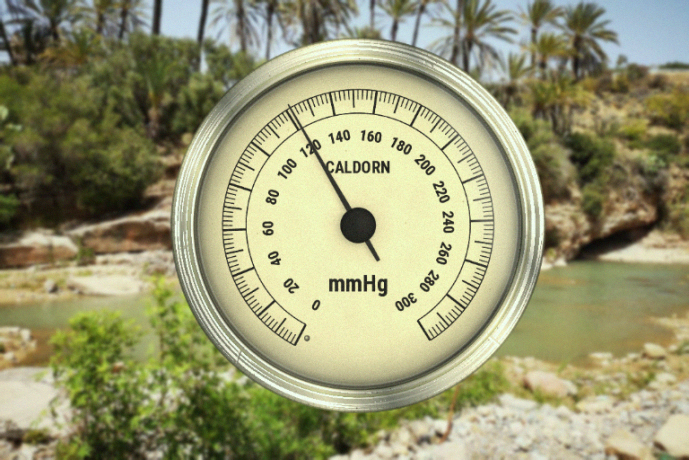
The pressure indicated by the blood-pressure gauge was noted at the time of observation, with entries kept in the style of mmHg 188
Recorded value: mmHg 122
